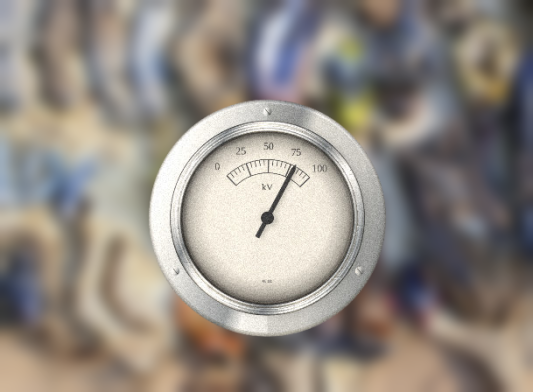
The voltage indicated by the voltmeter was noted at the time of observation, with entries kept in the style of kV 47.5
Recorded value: kV 80
